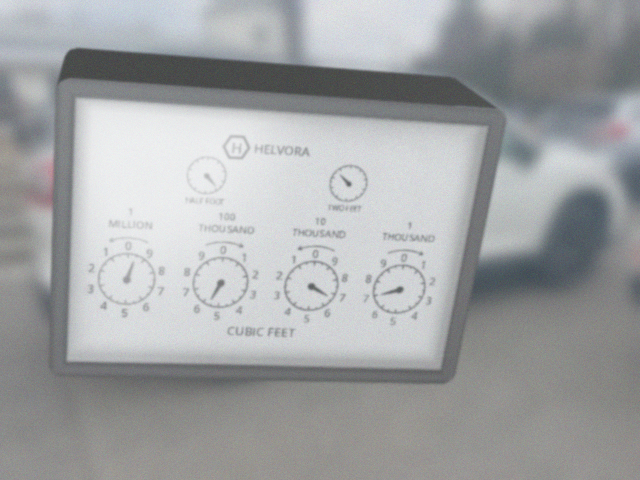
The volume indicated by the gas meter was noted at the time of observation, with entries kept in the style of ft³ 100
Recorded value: ft³ 956700
